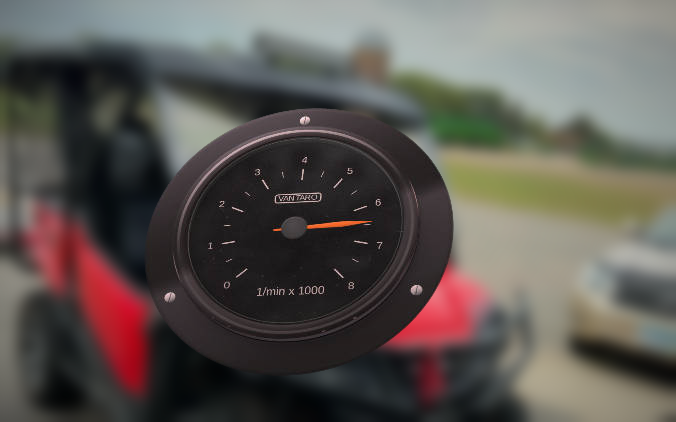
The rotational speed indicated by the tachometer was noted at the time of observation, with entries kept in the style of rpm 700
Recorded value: rpm 6500
